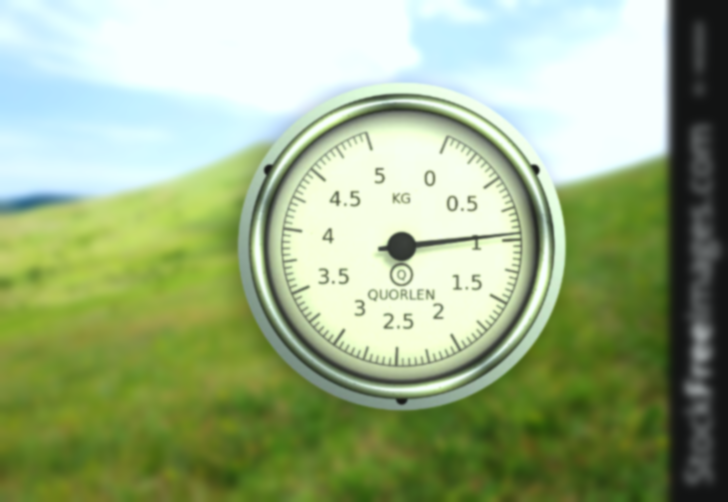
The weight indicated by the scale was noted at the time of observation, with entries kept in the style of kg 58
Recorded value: kg 0.95
